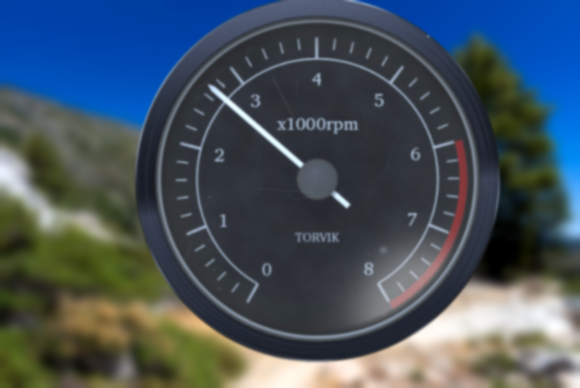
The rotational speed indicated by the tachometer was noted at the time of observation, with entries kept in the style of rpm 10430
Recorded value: rpm 2700
